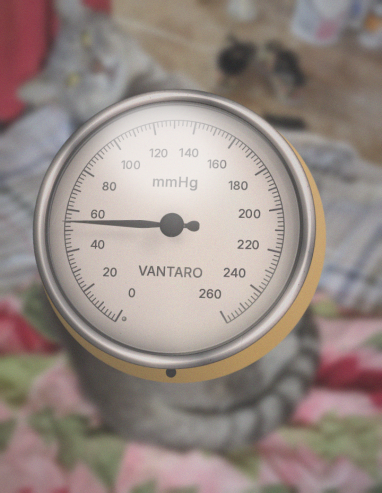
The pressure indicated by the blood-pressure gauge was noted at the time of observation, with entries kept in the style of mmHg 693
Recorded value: mmHg 54
